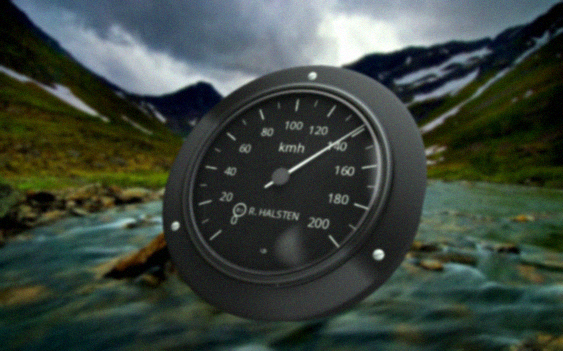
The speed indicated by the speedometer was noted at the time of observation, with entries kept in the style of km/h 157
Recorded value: km/h 140
